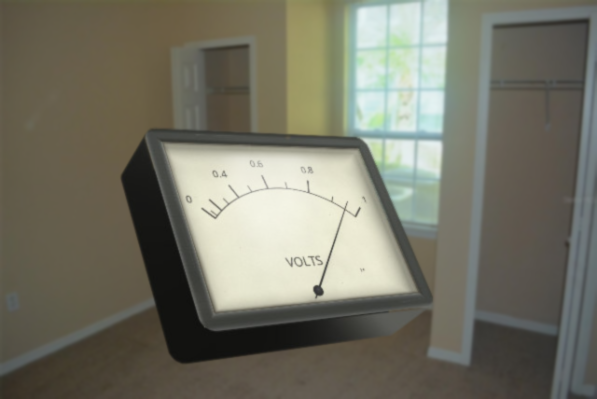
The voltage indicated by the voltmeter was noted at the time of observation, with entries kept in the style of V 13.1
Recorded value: V 0.95
